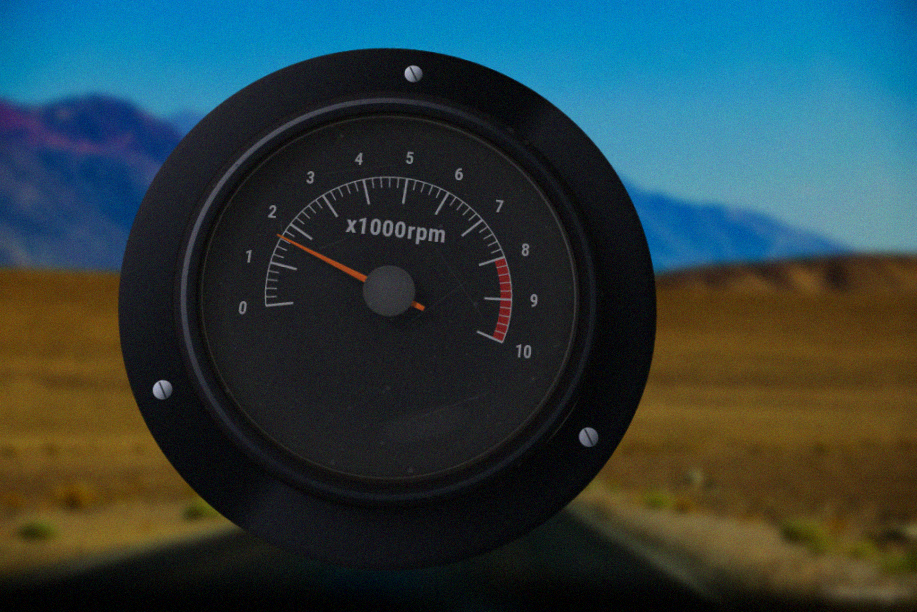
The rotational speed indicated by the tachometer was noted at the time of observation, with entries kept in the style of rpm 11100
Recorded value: rpm 1600
